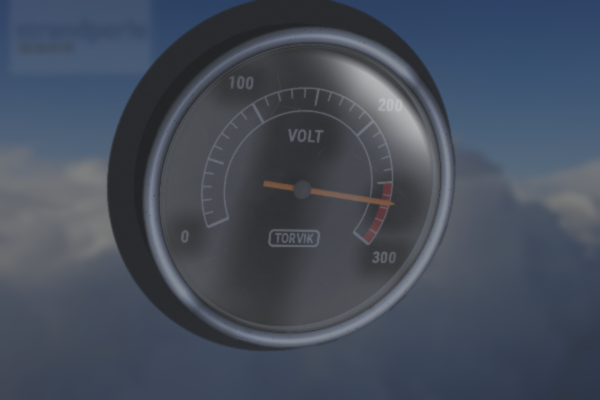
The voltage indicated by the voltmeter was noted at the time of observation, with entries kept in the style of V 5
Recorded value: V 265
